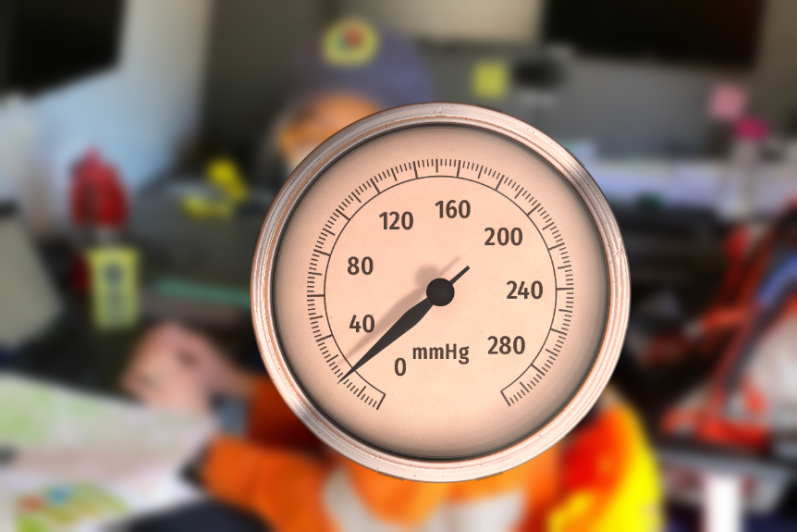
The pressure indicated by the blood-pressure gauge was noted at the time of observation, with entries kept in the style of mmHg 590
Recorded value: mmHg 20
